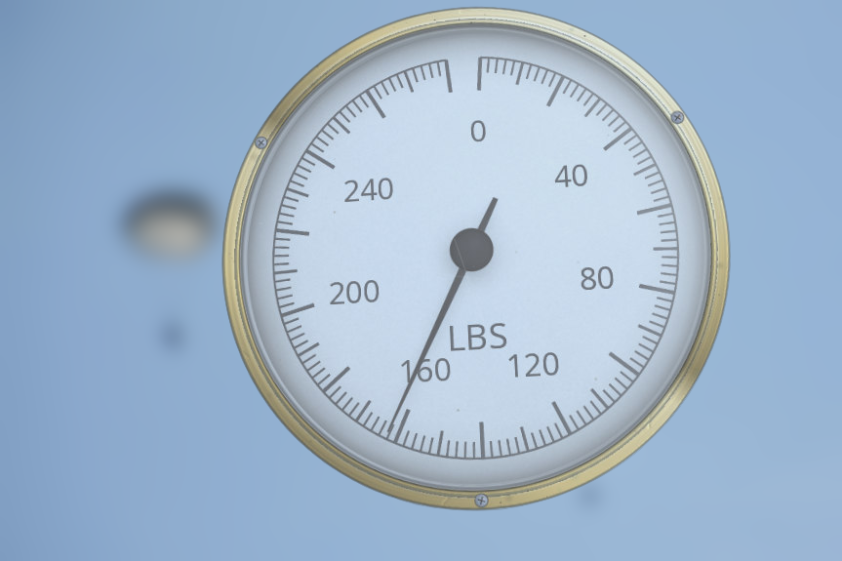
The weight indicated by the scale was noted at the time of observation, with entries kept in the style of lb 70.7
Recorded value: lb 162
